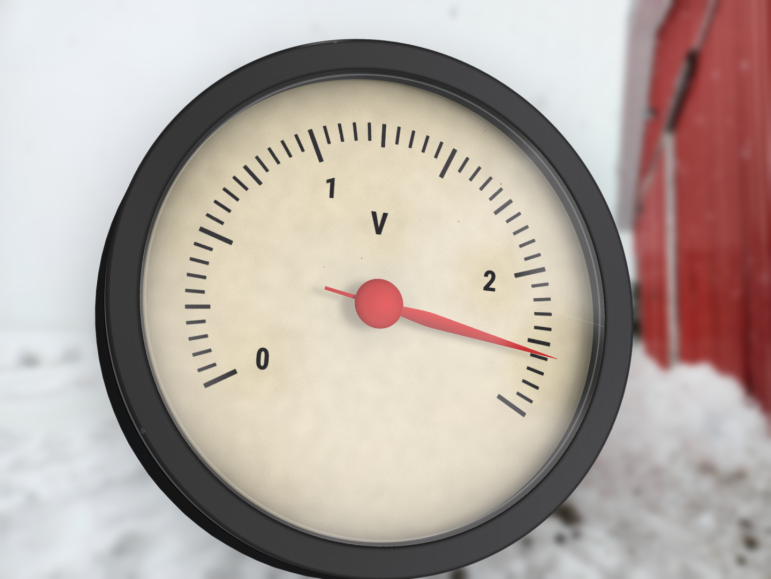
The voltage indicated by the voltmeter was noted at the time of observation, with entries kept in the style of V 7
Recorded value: V 2.3
